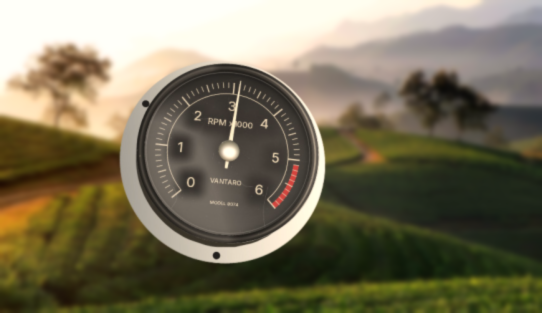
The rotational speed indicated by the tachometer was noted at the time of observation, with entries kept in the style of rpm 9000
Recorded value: rpm 3100
